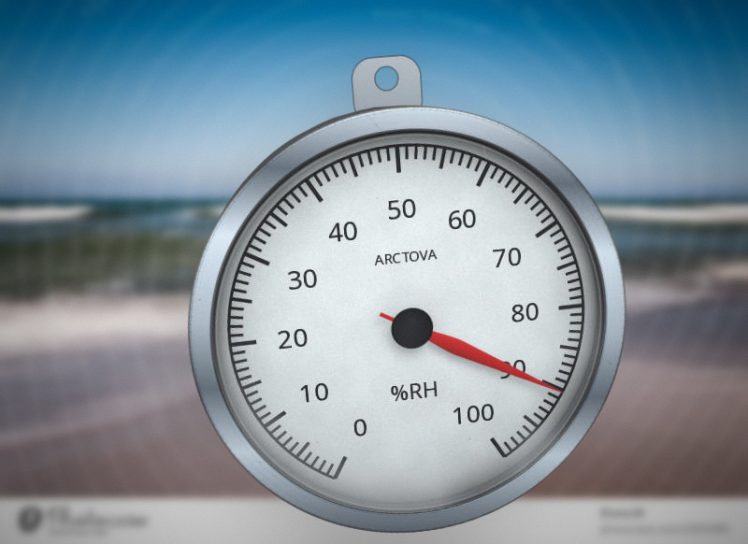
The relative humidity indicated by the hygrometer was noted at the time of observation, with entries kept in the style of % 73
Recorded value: % 90
